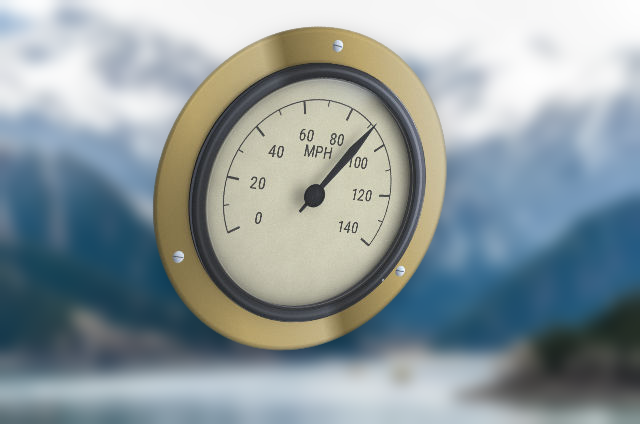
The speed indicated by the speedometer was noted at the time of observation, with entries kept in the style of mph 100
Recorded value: mph 90
